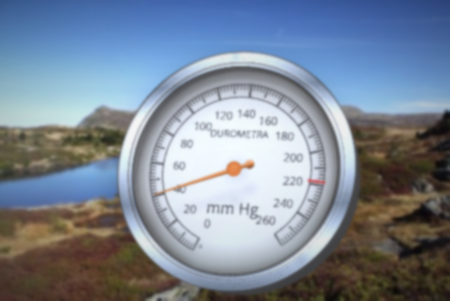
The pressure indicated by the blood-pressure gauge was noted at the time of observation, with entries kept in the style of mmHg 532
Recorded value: mmHg 40
